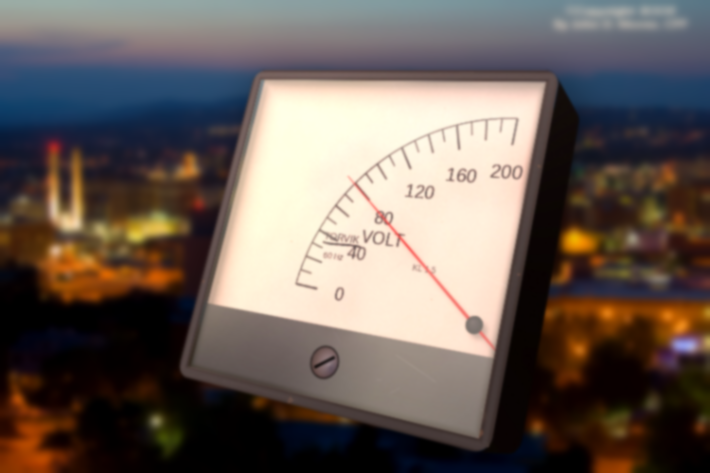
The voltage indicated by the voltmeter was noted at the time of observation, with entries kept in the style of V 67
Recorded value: V 80
